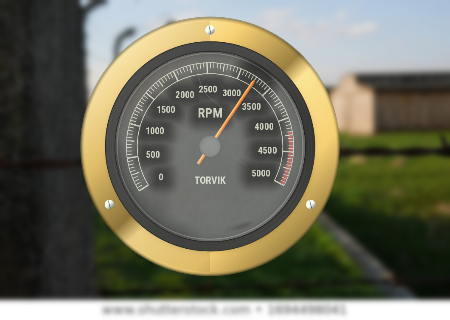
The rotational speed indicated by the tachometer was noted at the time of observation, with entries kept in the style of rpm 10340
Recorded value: rpm 3250
